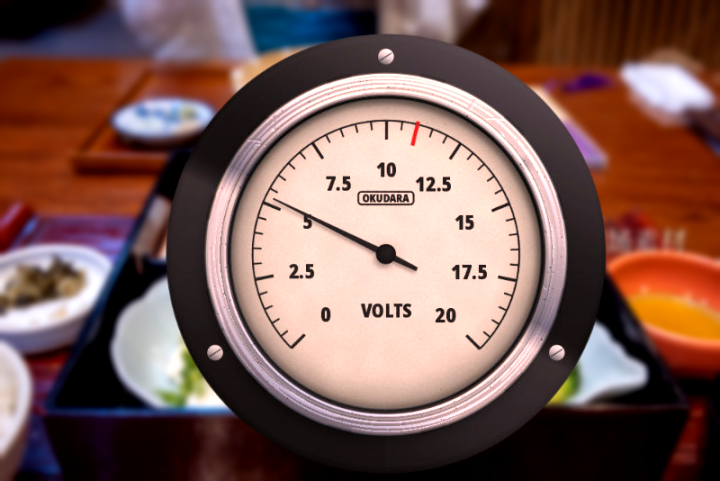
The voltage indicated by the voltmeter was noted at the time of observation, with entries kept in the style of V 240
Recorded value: V 5.25
